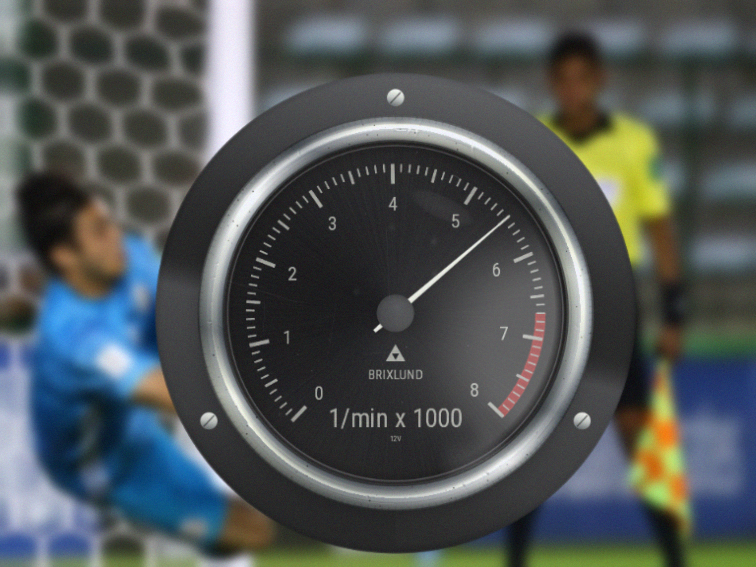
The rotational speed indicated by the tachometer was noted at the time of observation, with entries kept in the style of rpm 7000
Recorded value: rpm 5500
